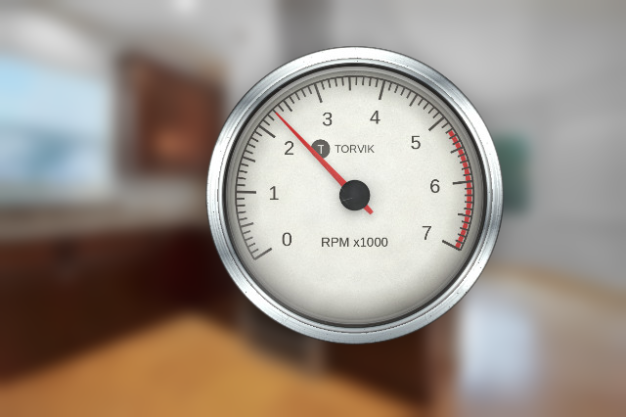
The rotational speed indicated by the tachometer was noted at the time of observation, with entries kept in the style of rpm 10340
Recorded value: rpm 2300
